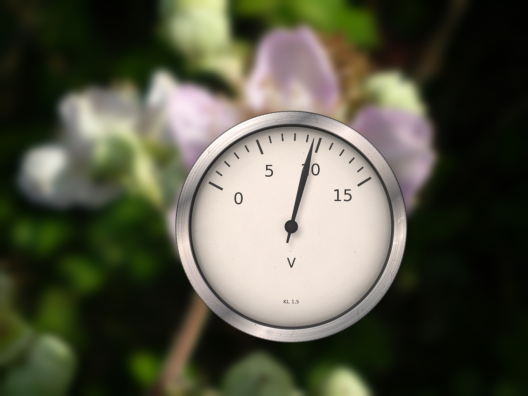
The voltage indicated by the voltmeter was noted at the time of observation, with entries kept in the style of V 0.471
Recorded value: V 9.5
